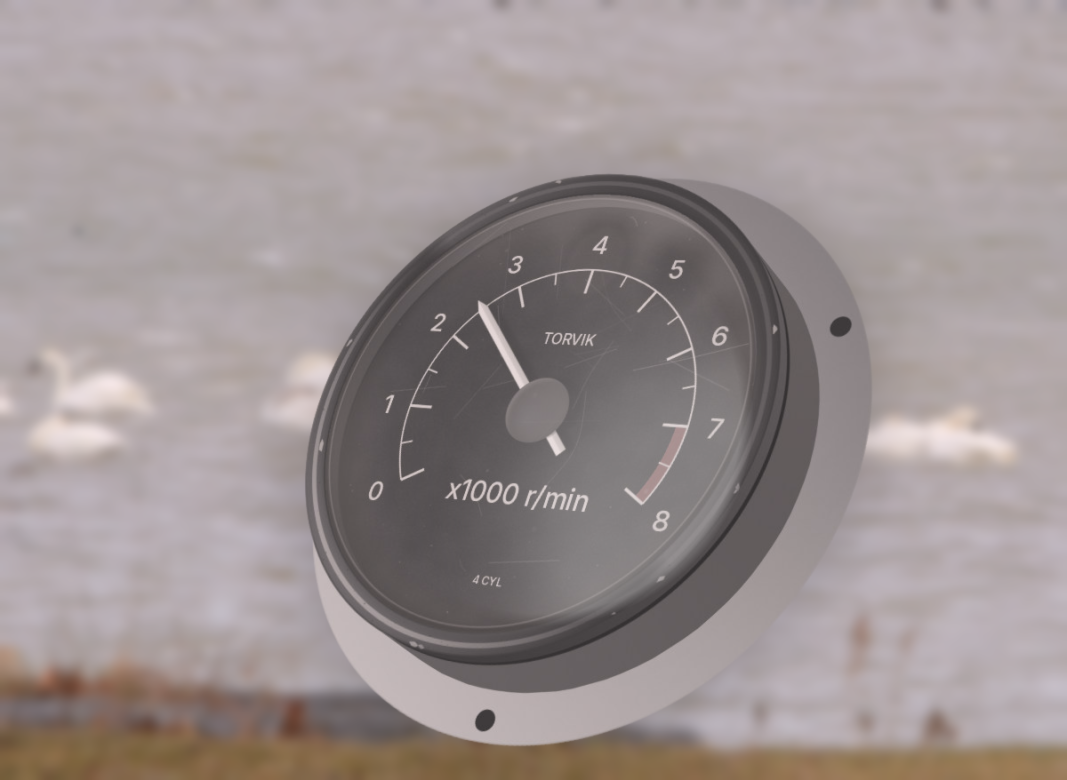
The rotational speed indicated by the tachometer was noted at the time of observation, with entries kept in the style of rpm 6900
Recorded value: rpm 2500
